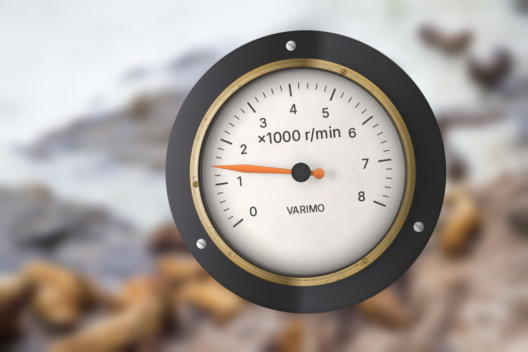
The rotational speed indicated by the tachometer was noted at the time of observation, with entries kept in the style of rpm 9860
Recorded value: rpm 1400
